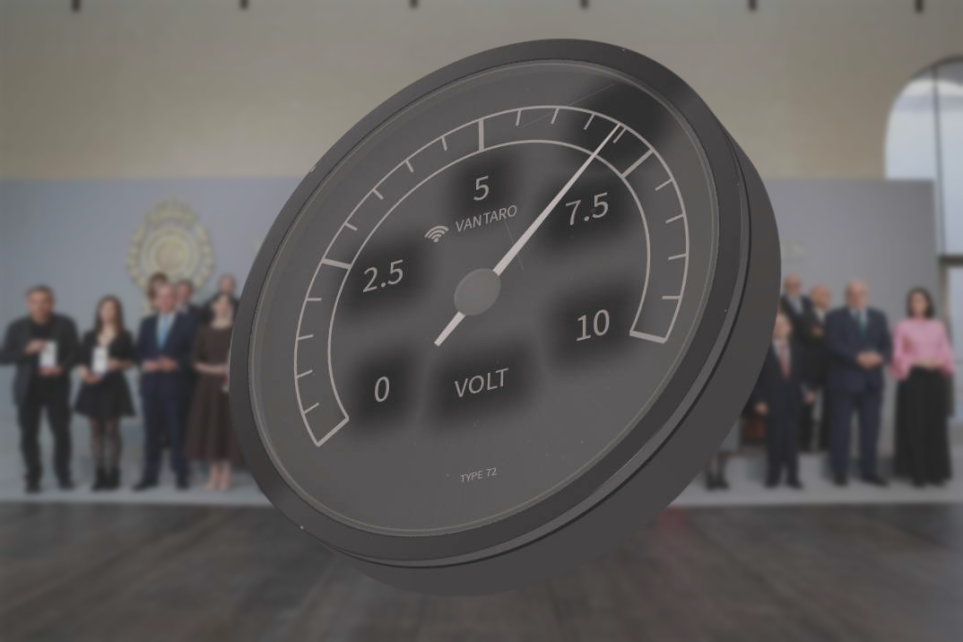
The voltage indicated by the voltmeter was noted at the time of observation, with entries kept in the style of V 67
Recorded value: V 7
